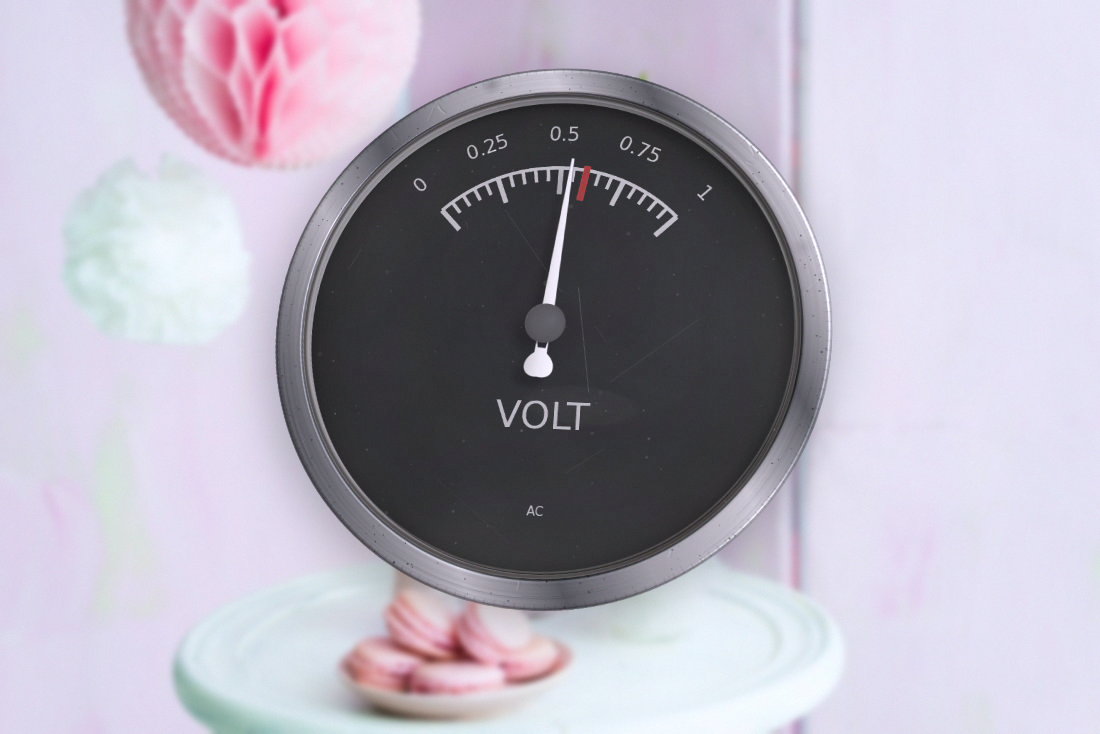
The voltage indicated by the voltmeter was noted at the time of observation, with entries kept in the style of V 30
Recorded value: V 0.55
